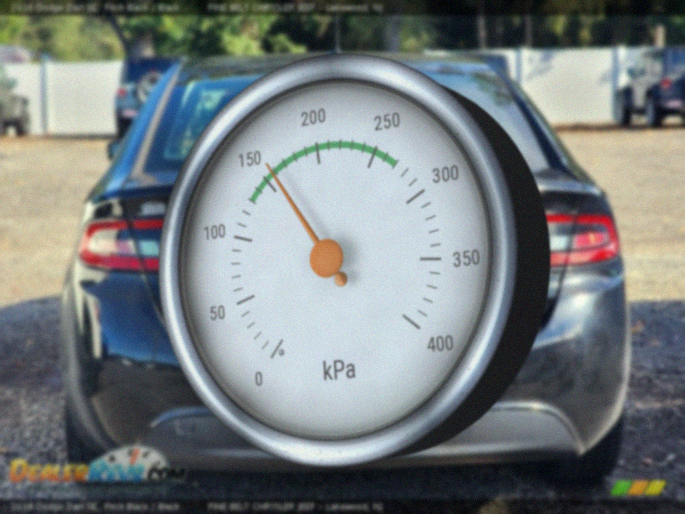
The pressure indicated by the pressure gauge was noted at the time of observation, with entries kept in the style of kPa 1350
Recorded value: kPa 160
